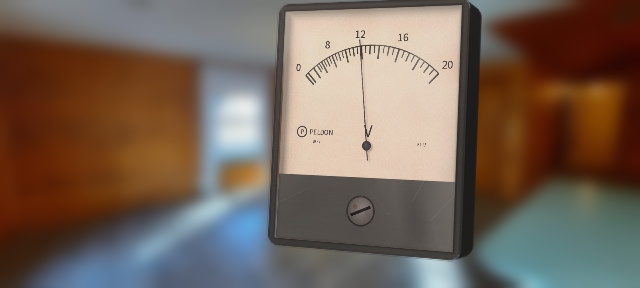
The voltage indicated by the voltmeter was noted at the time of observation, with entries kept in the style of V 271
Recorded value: V 12
